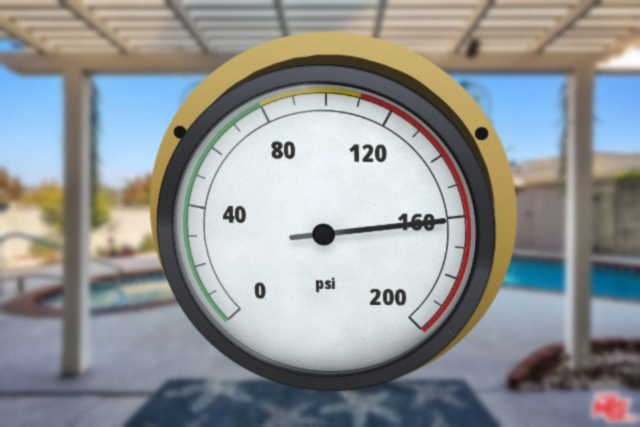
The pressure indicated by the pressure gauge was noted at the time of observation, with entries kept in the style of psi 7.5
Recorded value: psi 160
